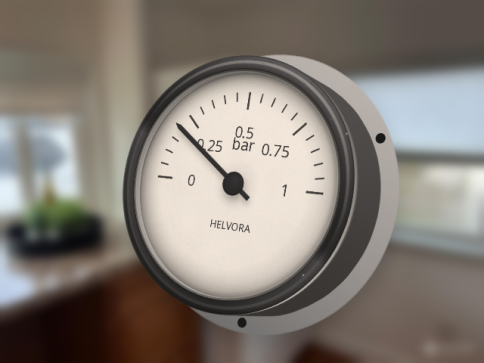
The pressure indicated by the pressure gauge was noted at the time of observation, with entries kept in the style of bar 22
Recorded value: bar 0.2
